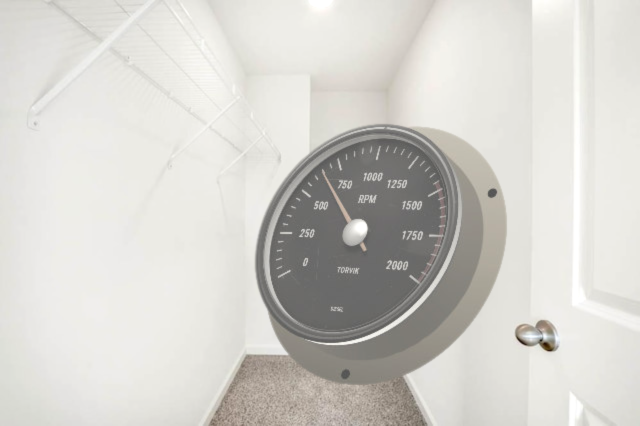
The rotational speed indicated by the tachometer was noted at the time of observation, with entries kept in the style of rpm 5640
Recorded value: rpm 650
